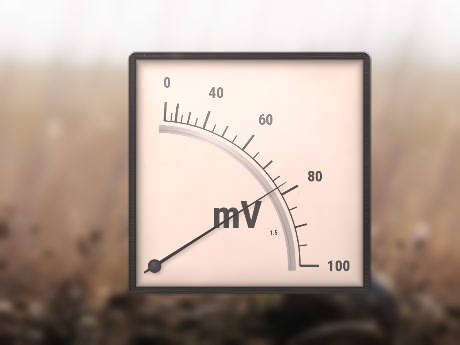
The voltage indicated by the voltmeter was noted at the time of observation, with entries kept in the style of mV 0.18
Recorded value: mV 77.5
